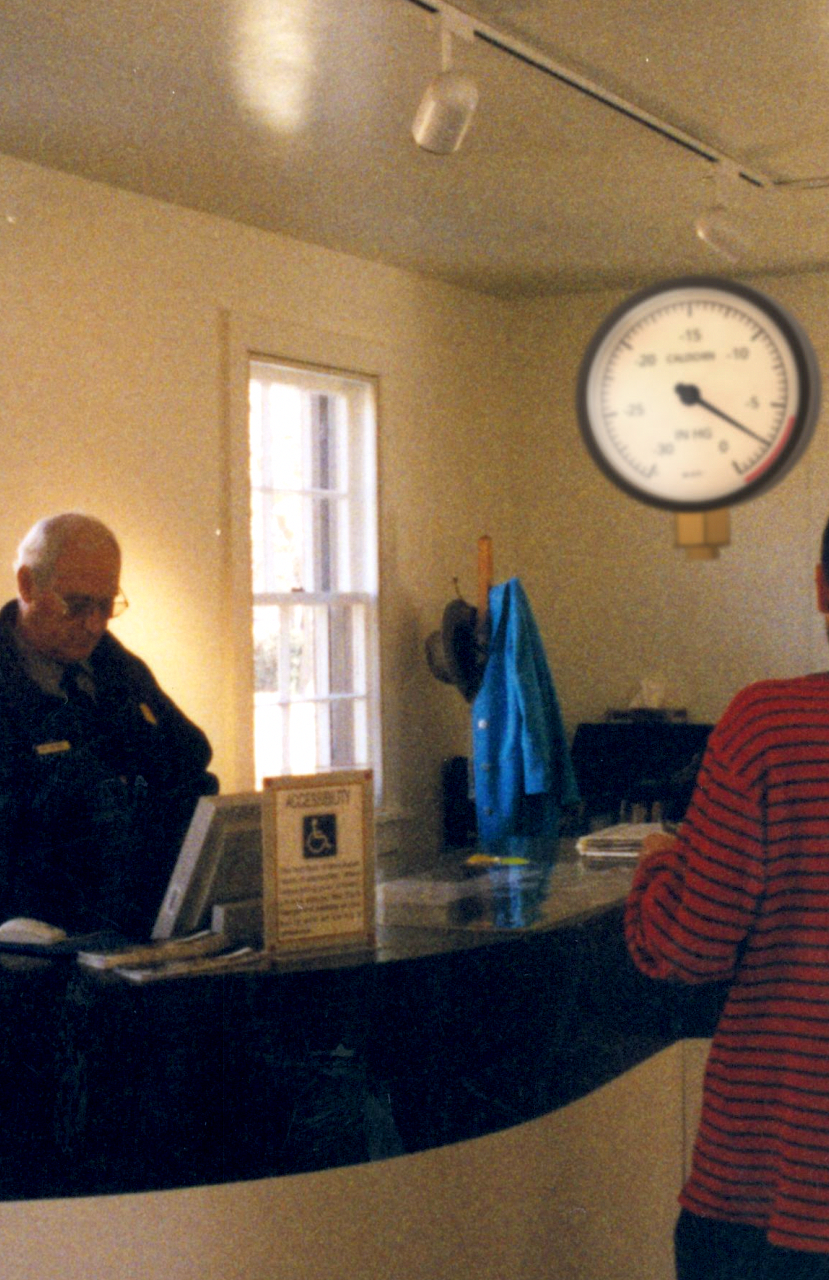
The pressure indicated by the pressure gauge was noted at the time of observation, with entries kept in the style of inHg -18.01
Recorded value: inHg -2.5
